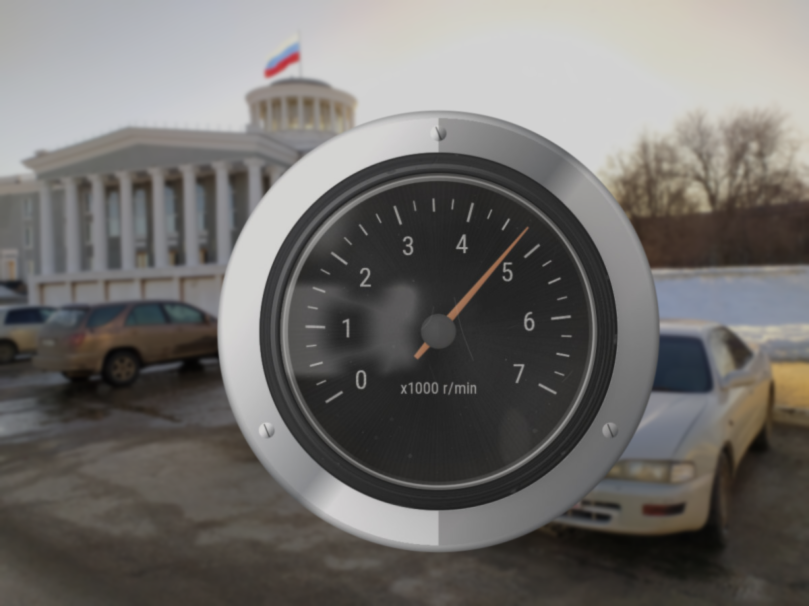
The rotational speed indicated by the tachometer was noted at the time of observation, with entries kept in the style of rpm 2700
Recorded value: rpm 4750
